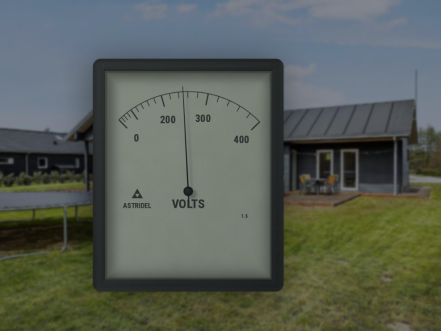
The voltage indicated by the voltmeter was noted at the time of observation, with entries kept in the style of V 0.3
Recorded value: V 250
